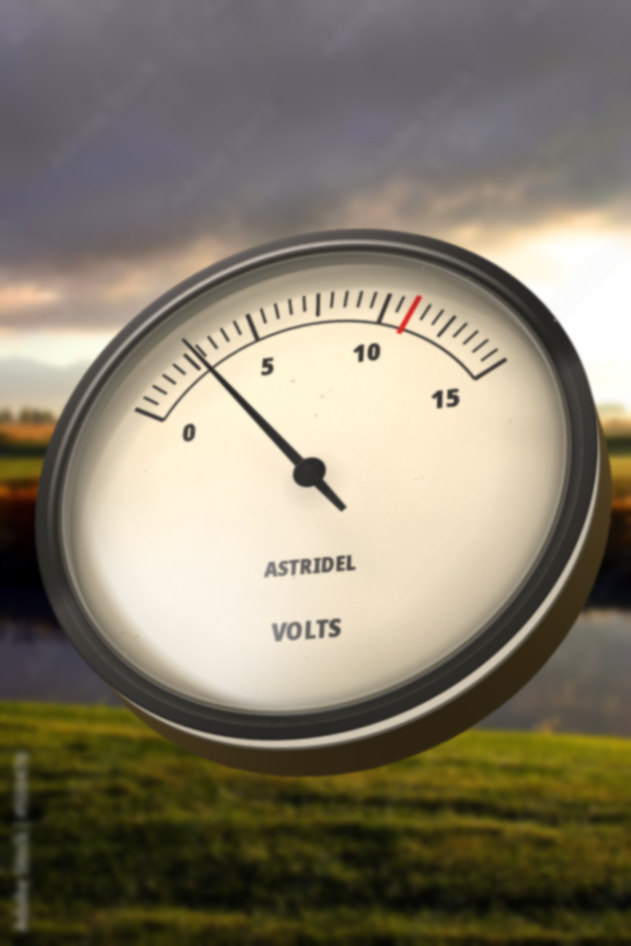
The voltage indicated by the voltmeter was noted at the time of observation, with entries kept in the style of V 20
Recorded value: V 2.75
